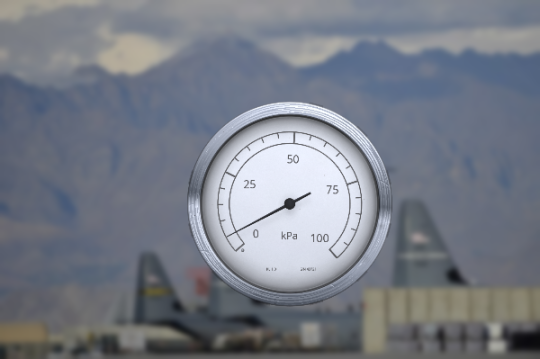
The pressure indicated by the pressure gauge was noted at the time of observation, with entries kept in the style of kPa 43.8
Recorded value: kPa 5
